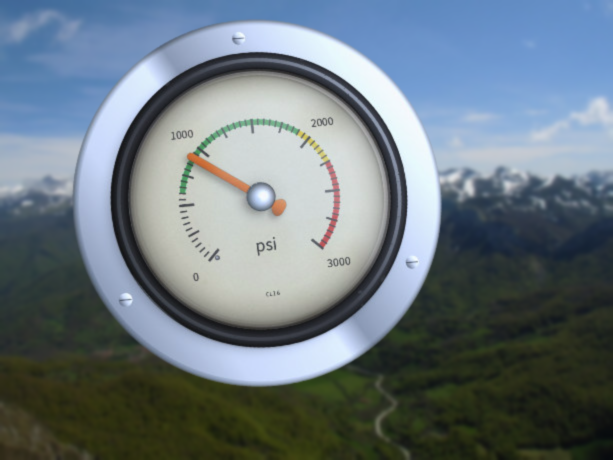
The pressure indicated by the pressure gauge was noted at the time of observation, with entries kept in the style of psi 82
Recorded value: psi 900
